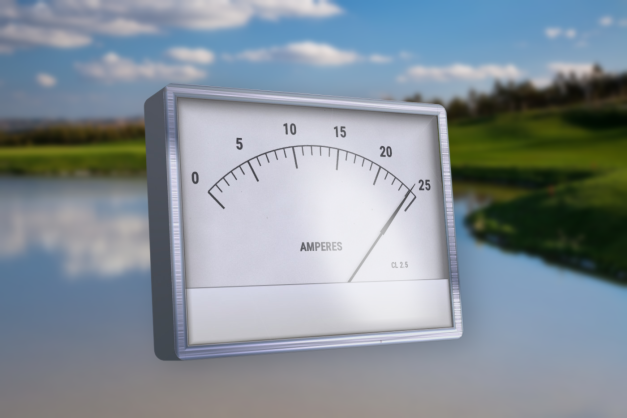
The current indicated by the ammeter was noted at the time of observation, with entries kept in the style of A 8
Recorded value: A 24
